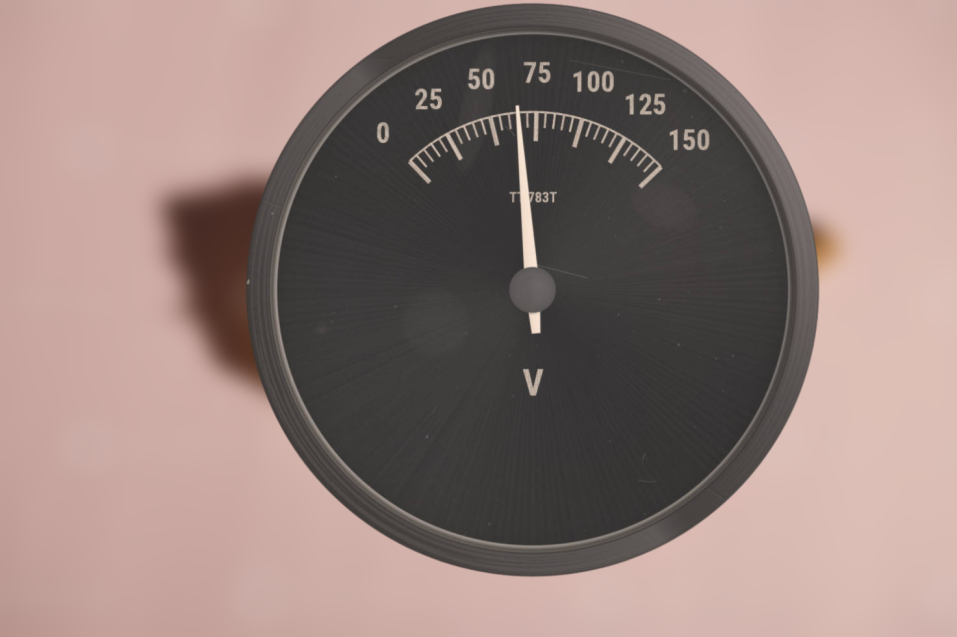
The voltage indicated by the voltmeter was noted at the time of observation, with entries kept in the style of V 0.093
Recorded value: V 65
